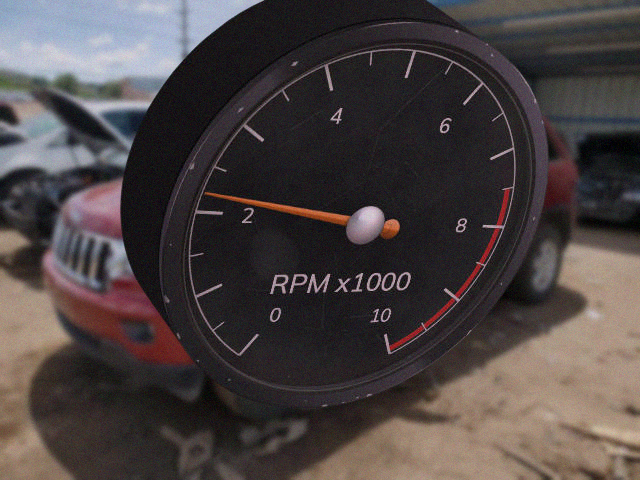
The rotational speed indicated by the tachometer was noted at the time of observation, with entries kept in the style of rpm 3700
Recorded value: rpm 2250
